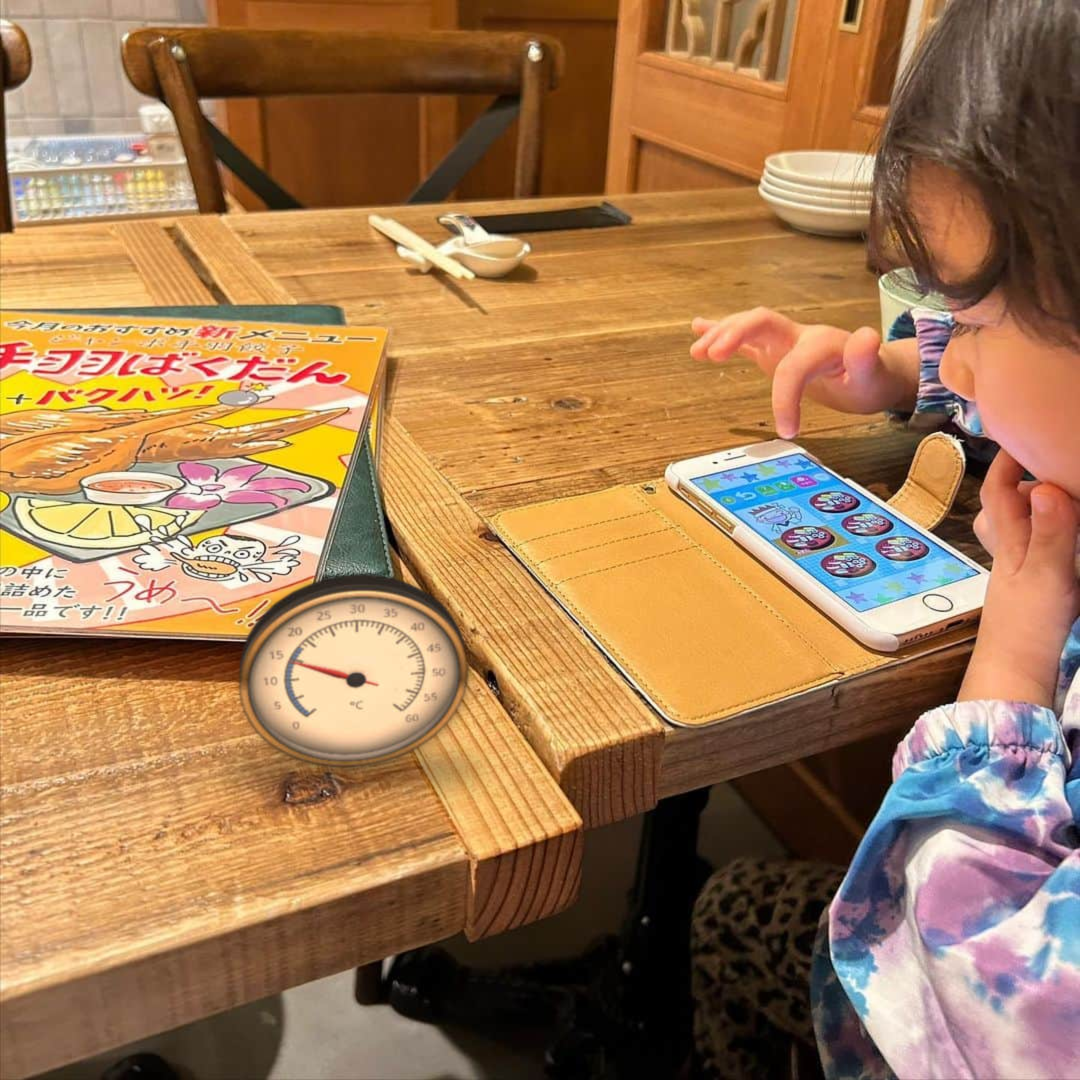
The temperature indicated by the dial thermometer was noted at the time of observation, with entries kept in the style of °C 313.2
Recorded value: °C 15
